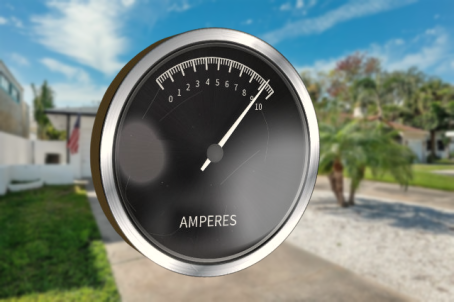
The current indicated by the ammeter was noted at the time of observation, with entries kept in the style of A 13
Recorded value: A 9
